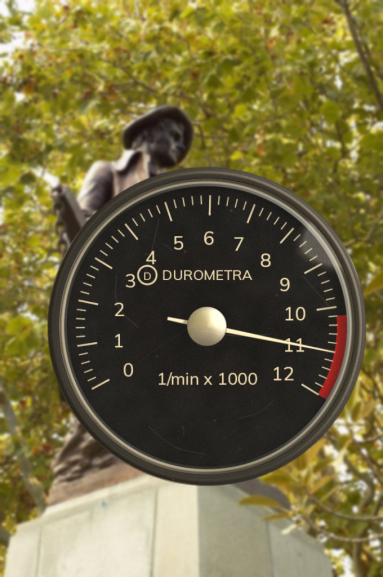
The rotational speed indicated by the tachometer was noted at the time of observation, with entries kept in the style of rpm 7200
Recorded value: rpm 11000
